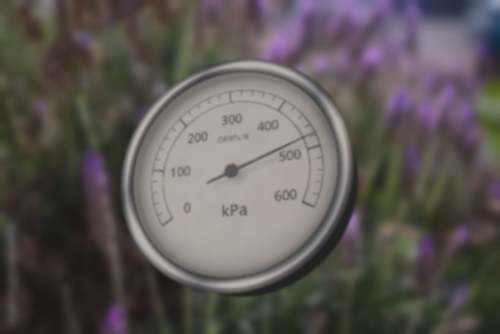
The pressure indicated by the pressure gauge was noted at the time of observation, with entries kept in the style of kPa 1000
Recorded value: kPa 480
